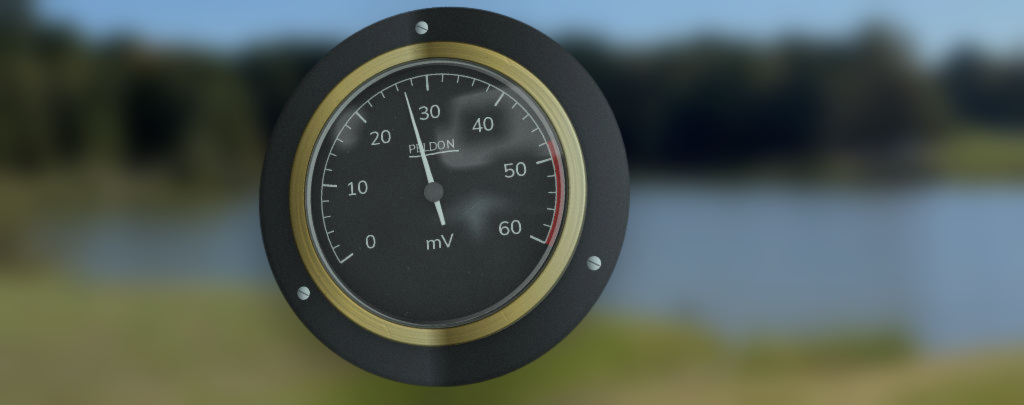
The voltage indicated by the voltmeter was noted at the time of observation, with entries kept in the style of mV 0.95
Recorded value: mV 27
